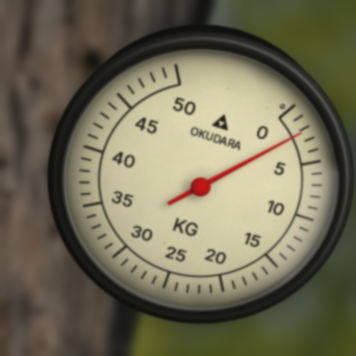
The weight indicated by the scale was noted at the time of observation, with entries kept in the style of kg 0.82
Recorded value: kg 2
